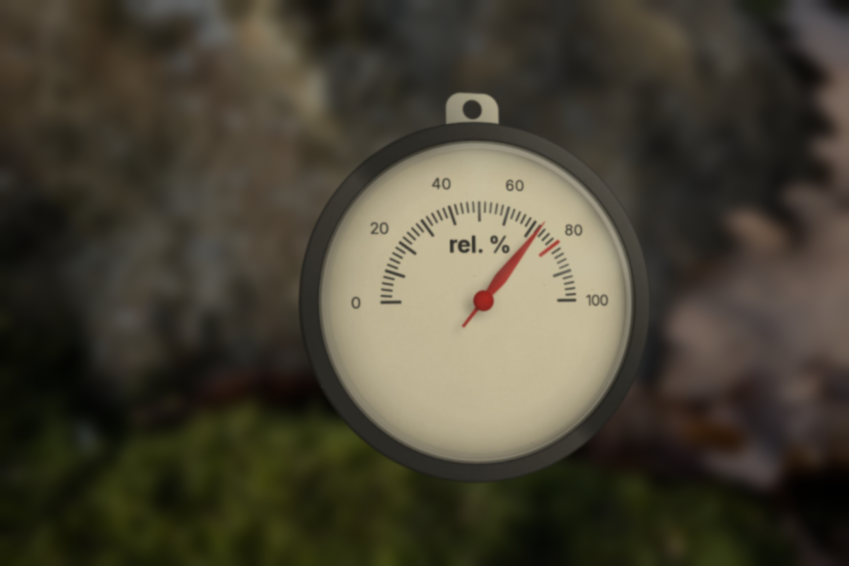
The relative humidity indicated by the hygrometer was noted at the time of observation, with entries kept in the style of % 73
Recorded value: % 72
